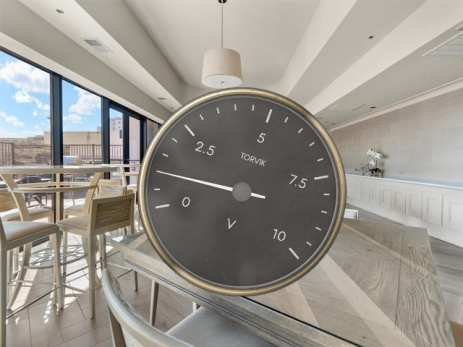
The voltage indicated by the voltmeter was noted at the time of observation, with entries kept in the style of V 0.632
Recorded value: V 1
